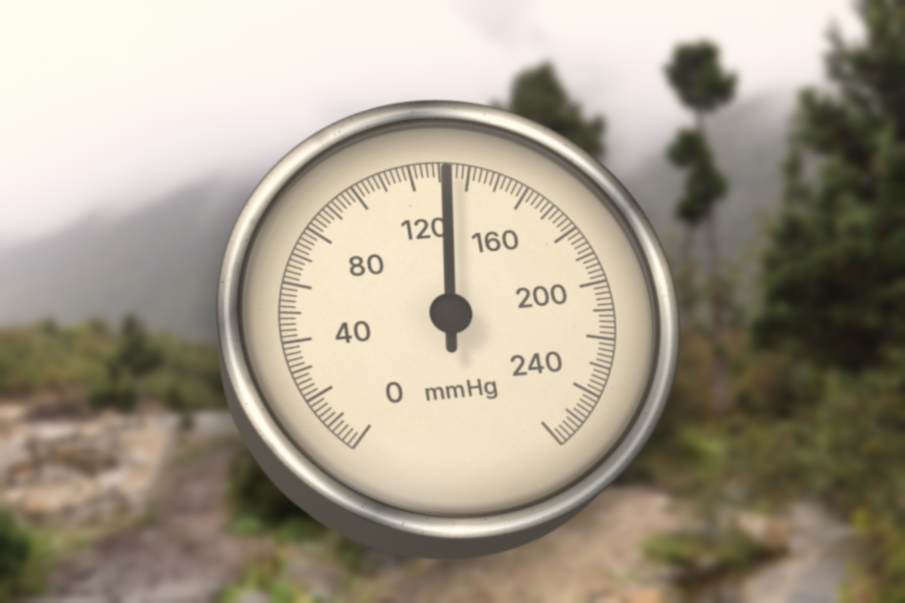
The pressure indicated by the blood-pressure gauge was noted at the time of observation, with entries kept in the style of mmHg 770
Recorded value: mmHg 132
